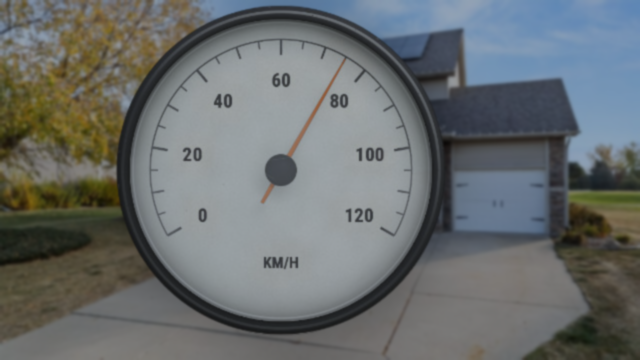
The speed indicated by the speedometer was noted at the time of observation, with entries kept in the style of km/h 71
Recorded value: km/h 75
